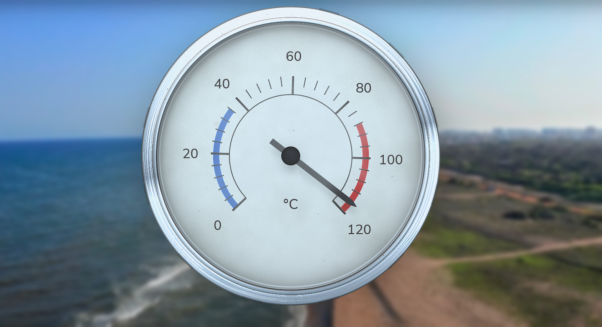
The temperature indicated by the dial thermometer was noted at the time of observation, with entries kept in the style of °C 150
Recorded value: °C 116
